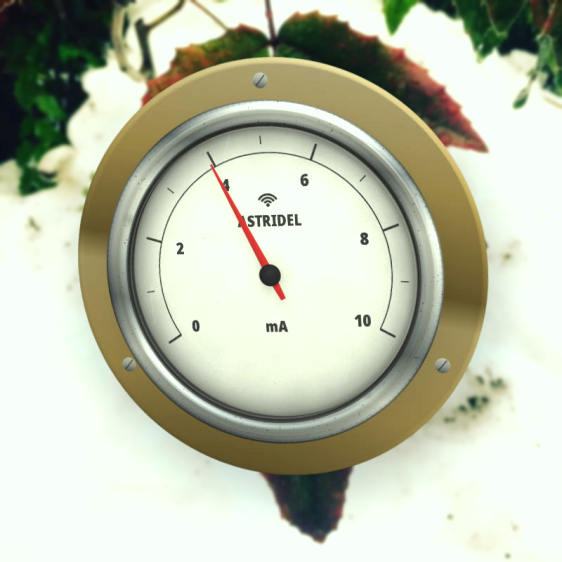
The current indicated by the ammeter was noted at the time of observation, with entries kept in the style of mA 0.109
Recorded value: mA 4
